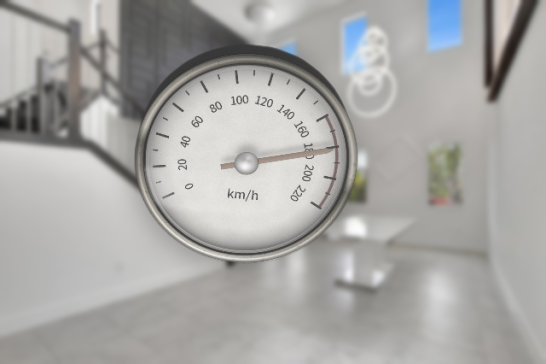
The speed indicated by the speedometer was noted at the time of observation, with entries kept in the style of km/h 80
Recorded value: km/h 180
